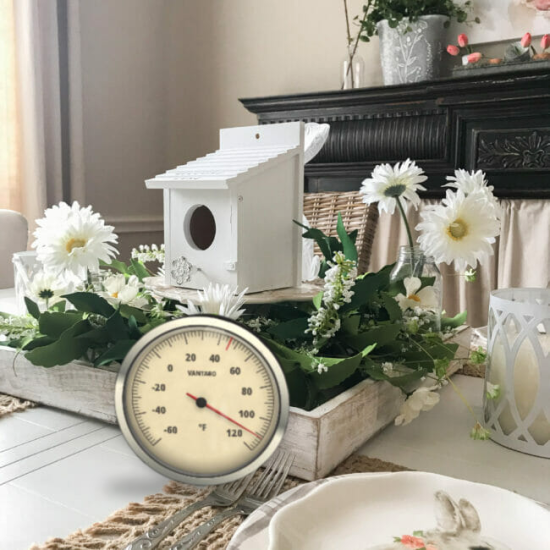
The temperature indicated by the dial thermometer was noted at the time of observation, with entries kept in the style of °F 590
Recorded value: °F 110
